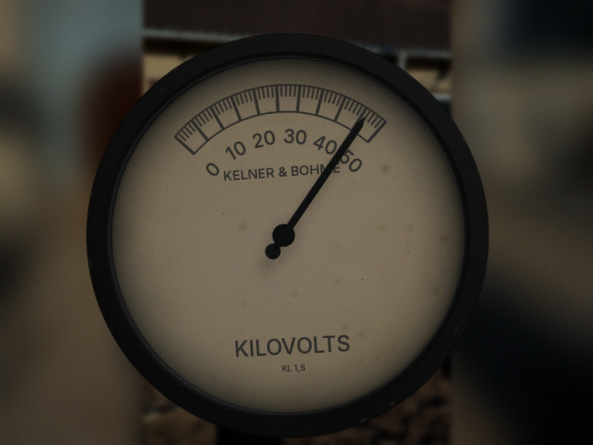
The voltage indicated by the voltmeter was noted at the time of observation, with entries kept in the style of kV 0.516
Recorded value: kV 46
